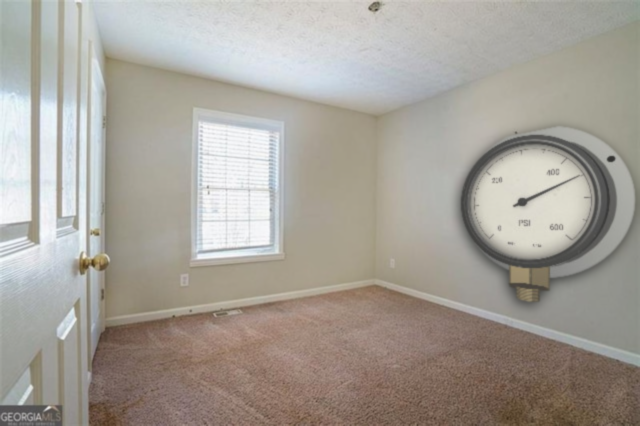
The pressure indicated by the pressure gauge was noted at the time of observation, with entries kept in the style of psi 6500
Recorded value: psi 450
